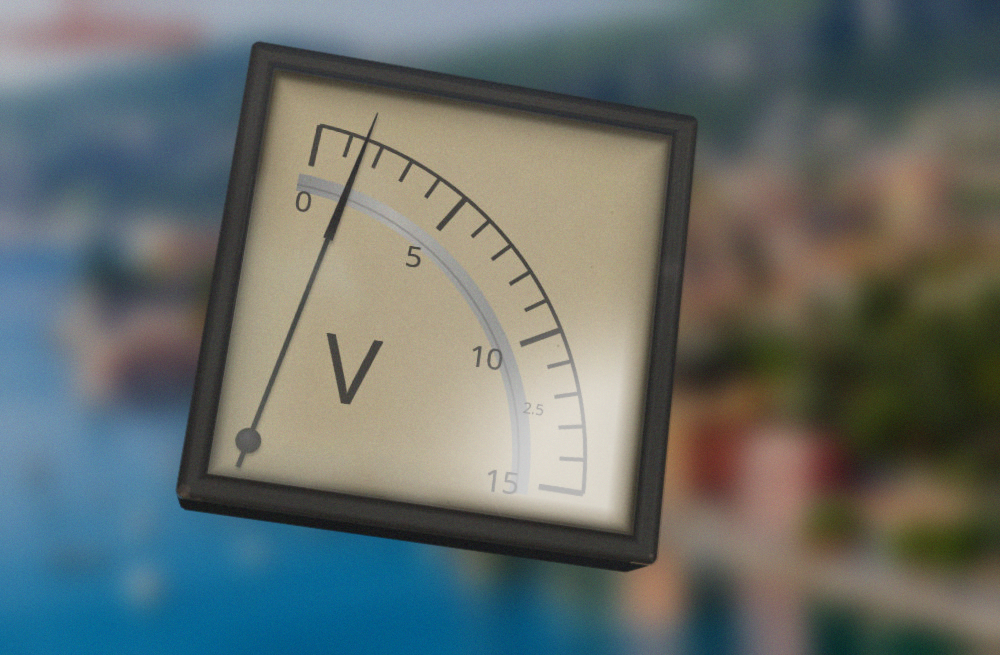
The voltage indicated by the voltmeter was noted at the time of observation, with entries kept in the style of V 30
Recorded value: V 1.5
